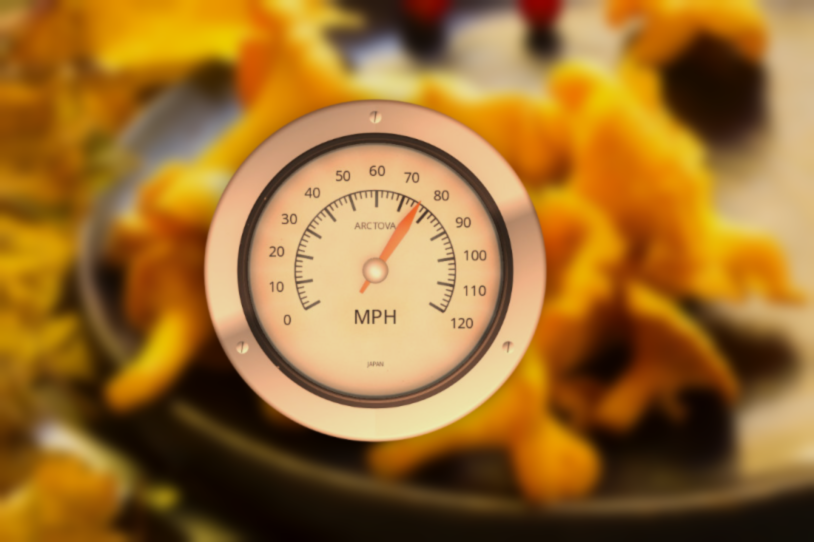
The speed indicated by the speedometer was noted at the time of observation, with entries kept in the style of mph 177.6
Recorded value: mph 76
